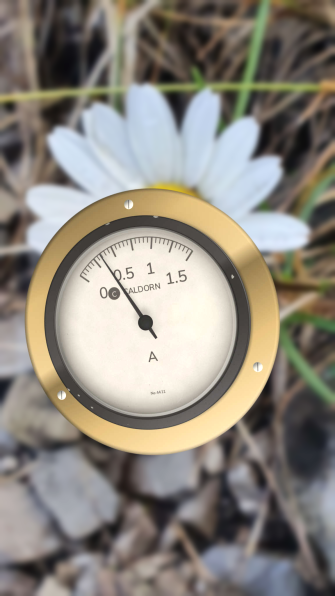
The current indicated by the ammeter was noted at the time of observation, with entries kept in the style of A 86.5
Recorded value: A 0.35
